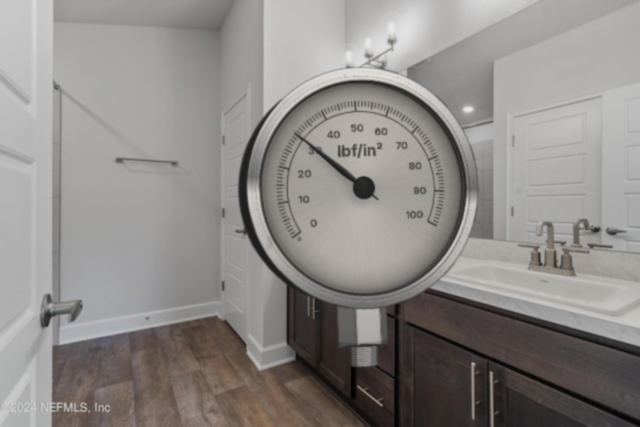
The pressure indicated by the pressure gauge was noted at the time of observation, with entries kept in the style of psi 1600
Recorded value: psi 30
